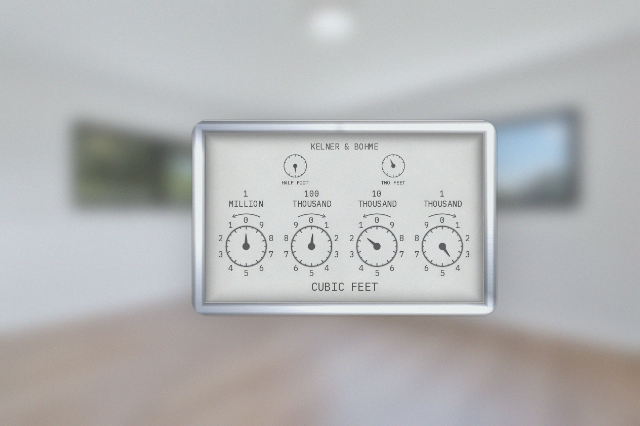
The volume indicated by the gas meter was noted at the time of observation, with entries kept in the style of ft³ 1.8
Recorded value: ft³ 1400
